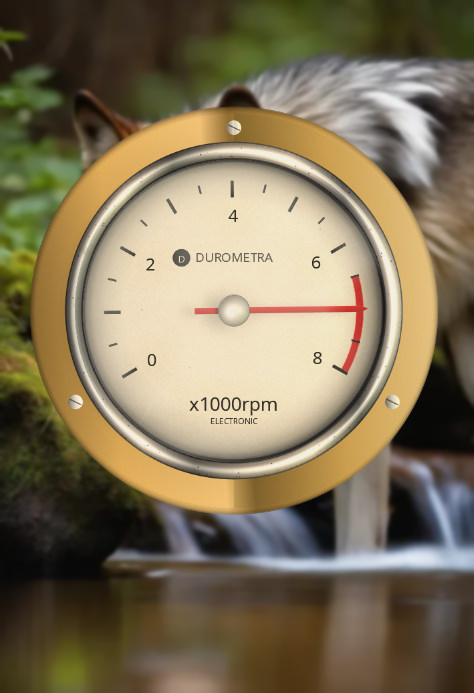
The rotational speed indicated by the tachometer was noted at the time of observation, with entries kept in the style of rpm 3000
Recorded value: rpm 7000
